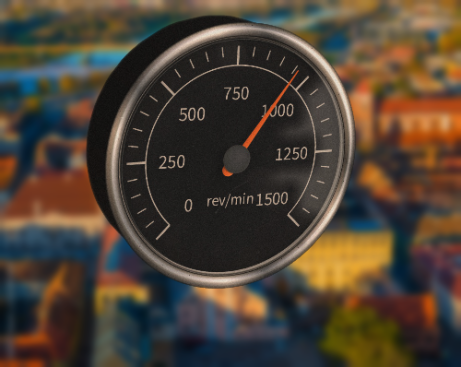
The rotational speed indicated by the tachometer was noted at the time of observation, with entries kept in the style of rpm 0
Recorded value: rpm 950
